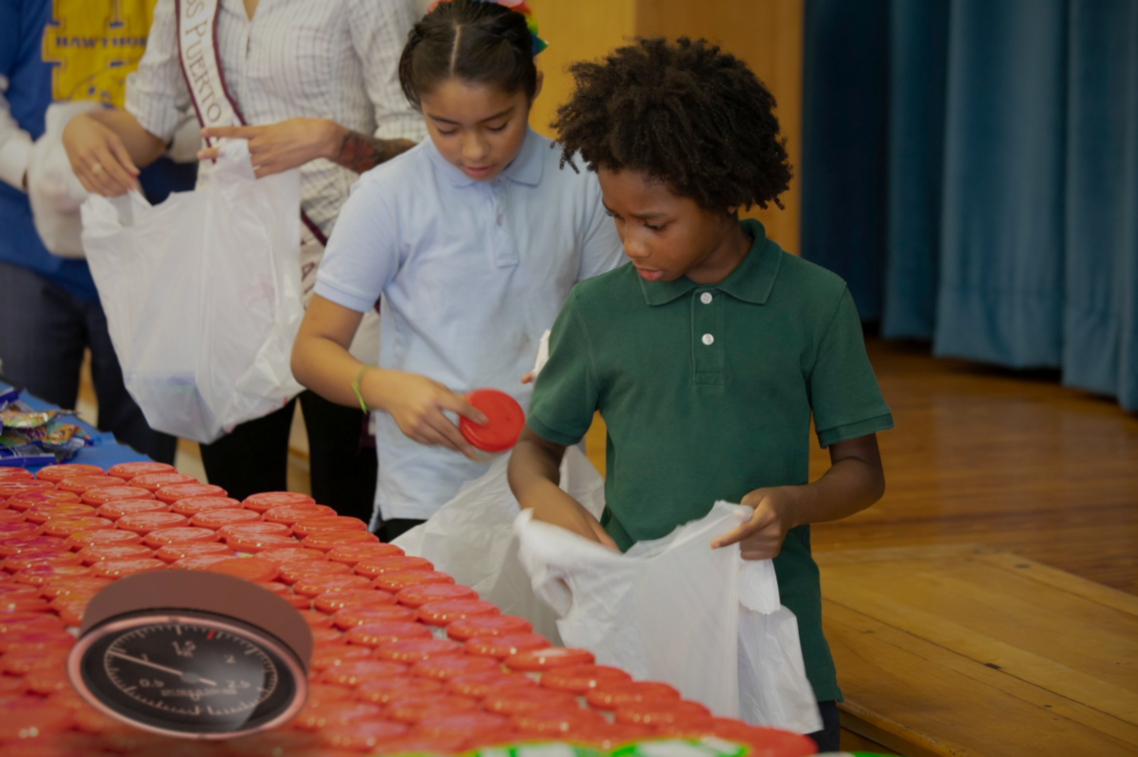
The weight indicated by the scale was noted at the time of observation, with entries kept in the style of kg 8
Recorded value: kg 1
